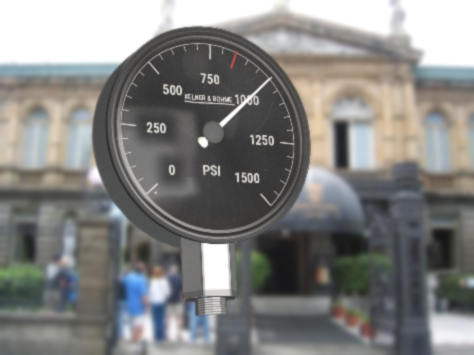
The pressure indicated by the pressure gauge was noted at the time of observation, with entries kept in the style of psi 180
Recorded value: psi 1000
